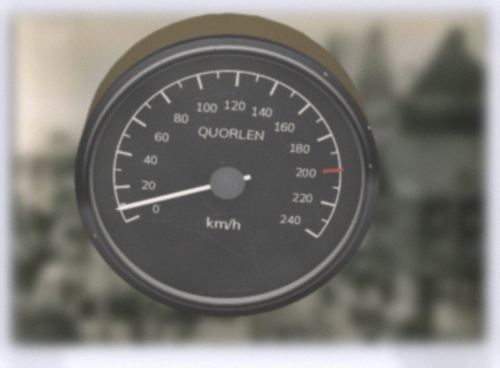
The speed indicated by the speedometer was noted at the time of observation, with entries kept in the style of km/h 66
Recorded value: km/h 10
